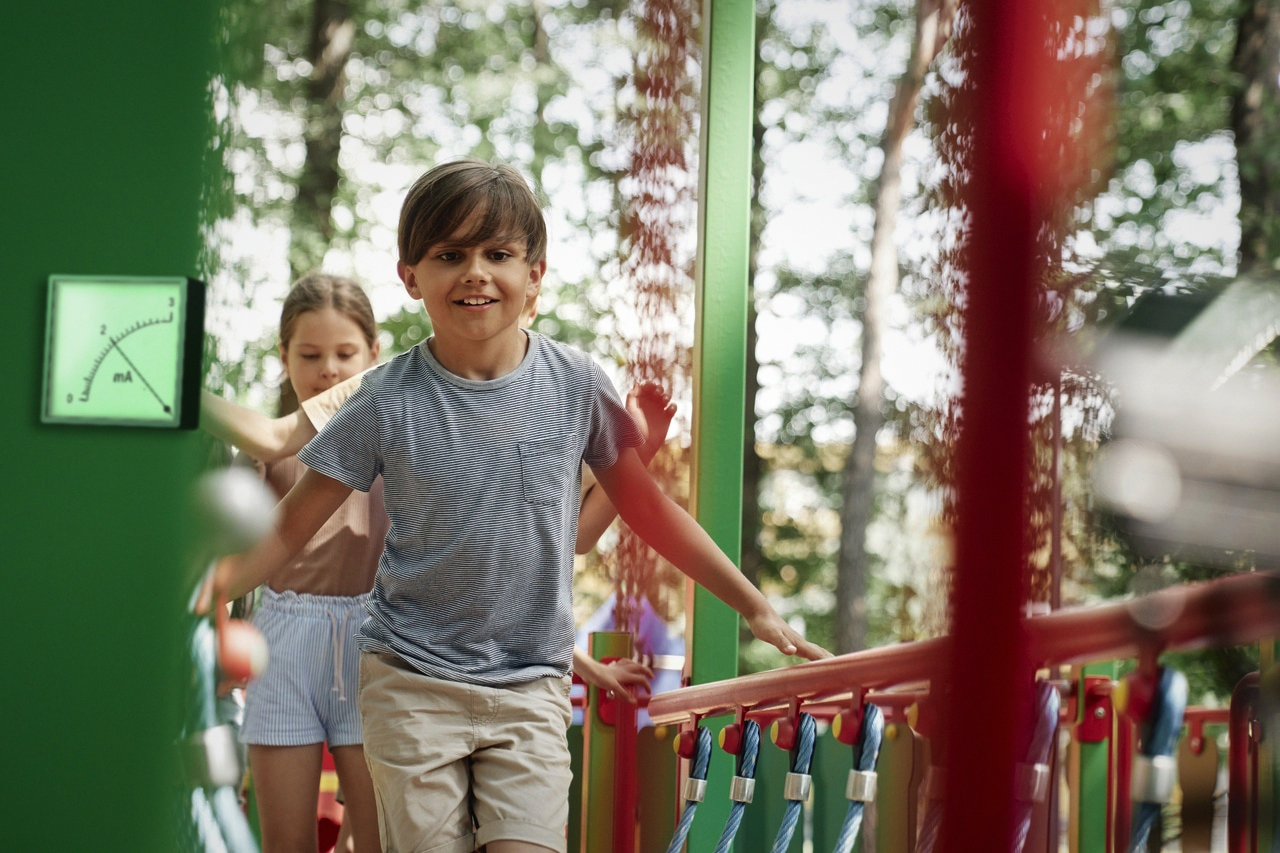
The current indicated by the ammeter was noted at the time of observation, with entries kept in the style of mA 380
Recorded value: mA 2
